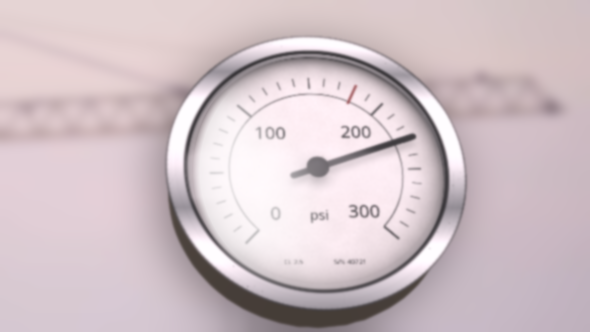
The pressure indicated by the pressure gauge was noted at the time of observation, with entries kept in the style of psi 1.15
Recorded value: psi 230
